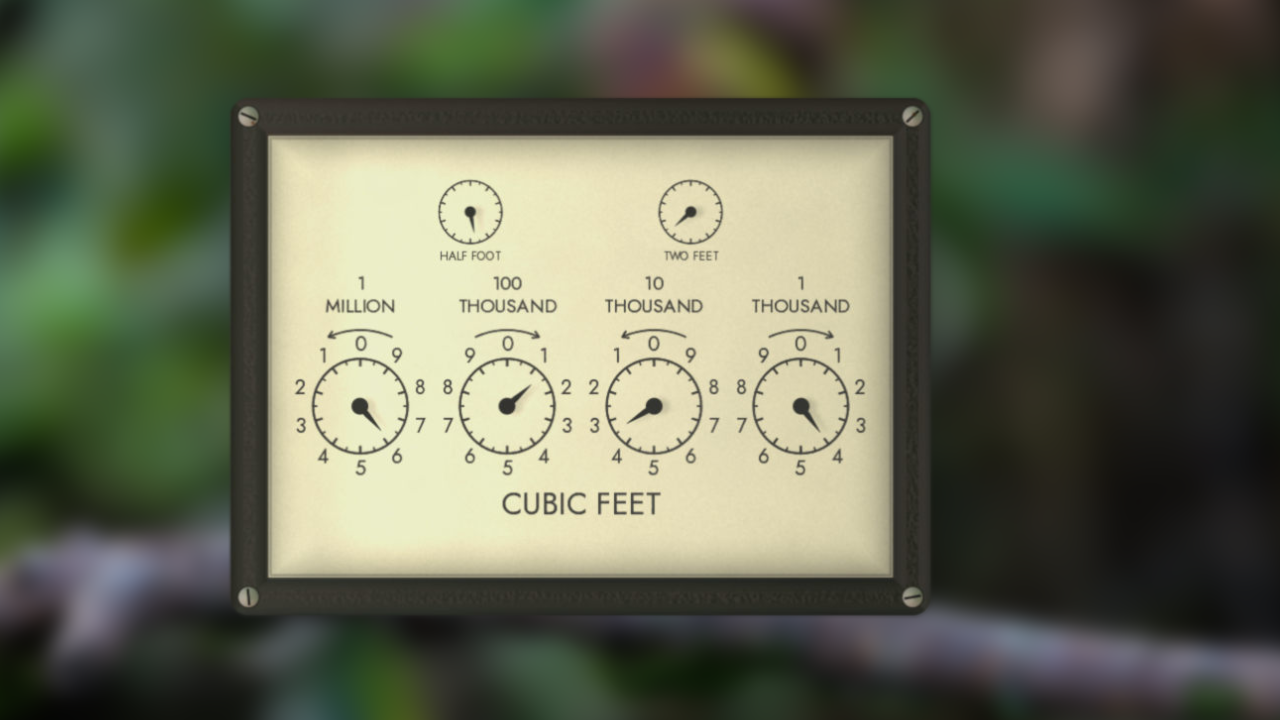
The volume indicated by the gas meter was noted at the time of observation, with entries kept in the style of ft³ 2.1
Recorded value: ft³ 613400
